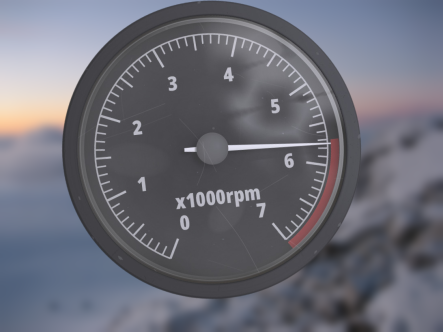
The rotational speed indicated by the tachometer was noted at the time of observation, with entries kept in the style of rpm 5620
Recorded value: rpm 5750
